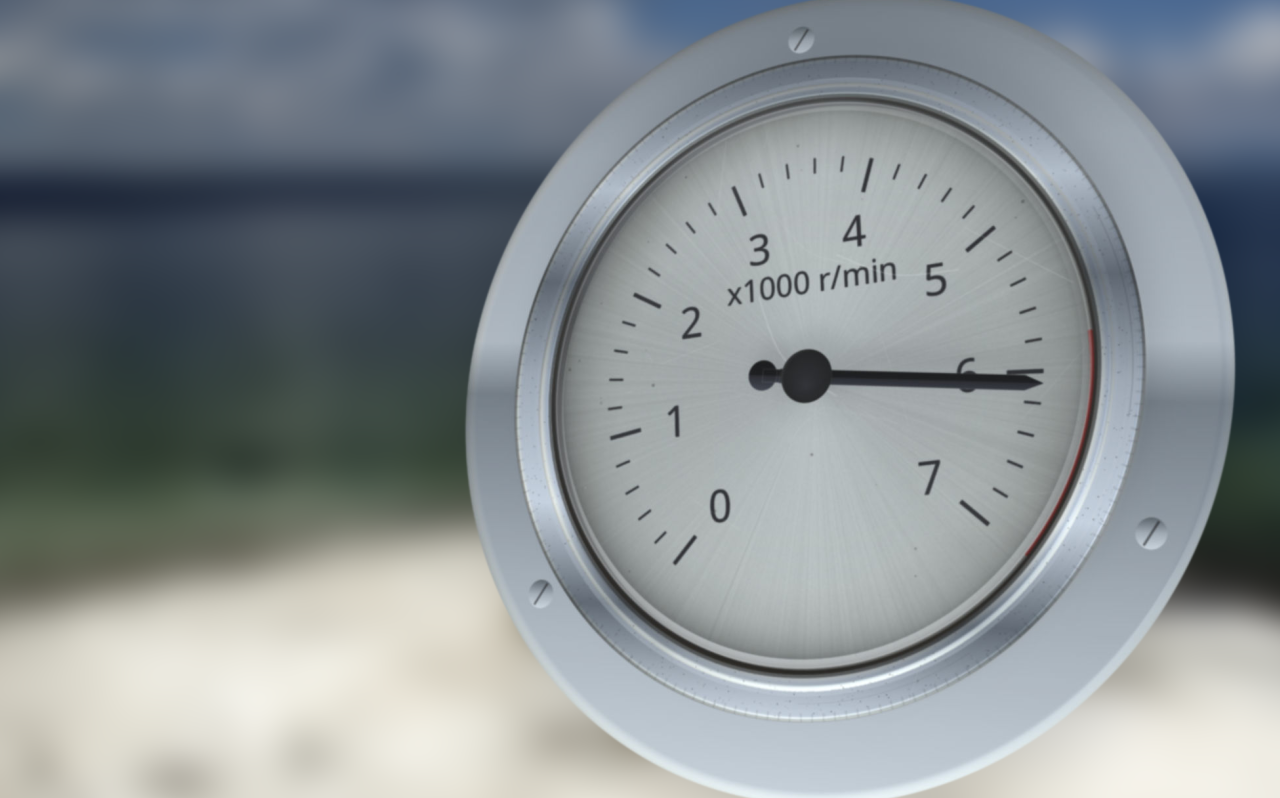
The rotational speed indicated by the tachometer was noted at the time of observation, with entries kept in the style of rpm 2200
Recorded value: rpm 6100
